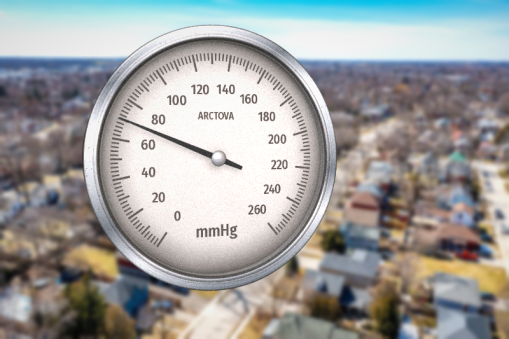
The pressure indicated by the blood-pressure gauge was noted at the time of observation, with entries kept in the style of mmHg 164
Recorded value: mmHg 70
